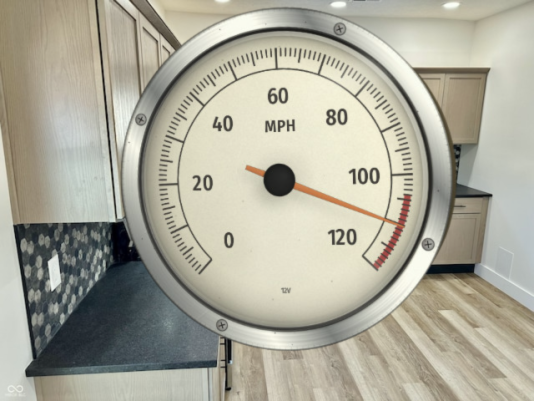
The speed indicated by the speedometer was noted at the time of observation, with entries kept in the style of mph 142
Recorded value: mph 110
